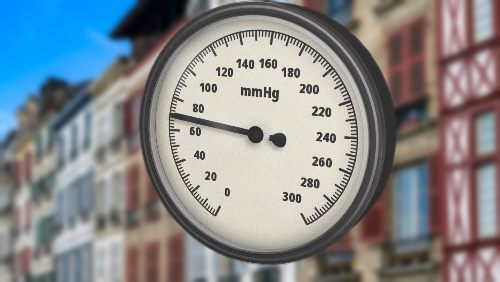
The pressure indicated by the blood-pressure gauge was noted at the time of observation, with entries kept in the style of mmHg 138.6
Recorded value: mmHg 70
